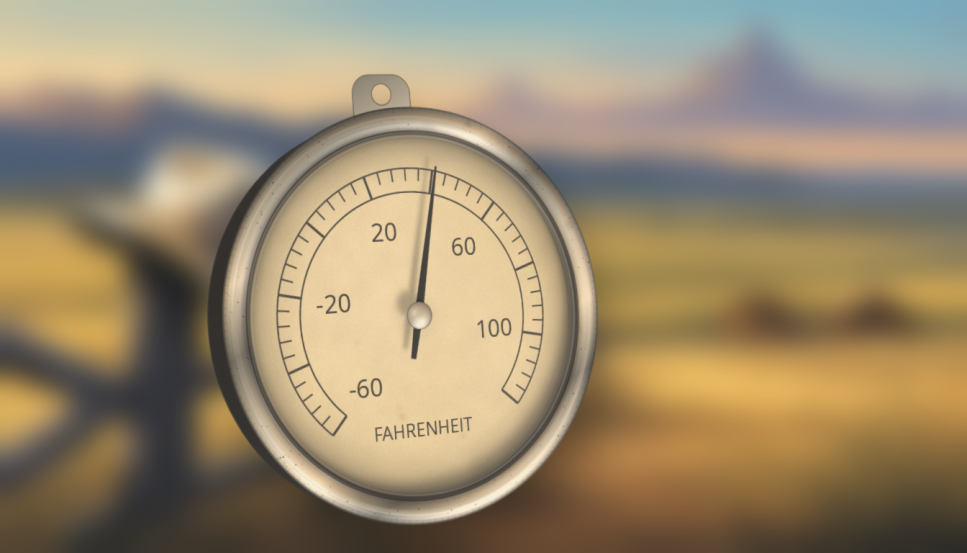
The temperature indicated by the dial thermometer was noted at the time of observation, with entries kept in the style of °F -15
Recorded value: °F 40
